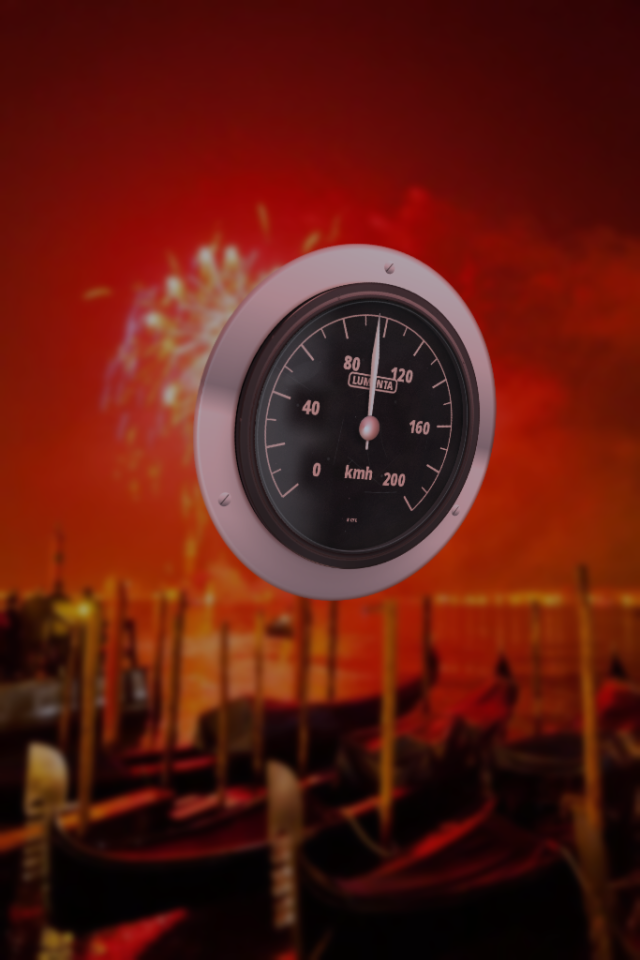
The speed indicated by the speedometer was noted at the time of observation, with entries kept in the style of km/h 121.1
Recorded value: km/h 95
